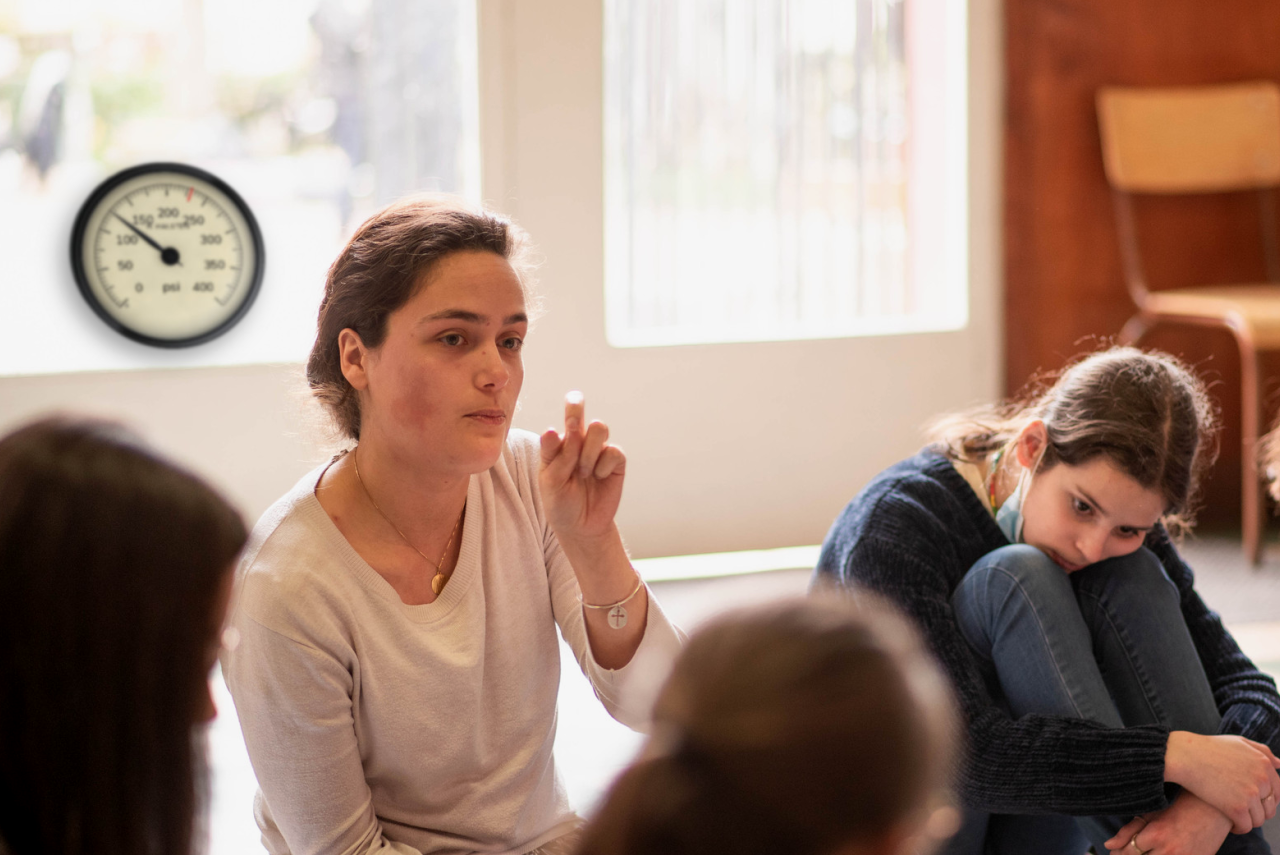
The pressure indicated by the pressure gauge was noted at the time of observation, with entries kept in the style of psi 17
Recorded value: psi 125
